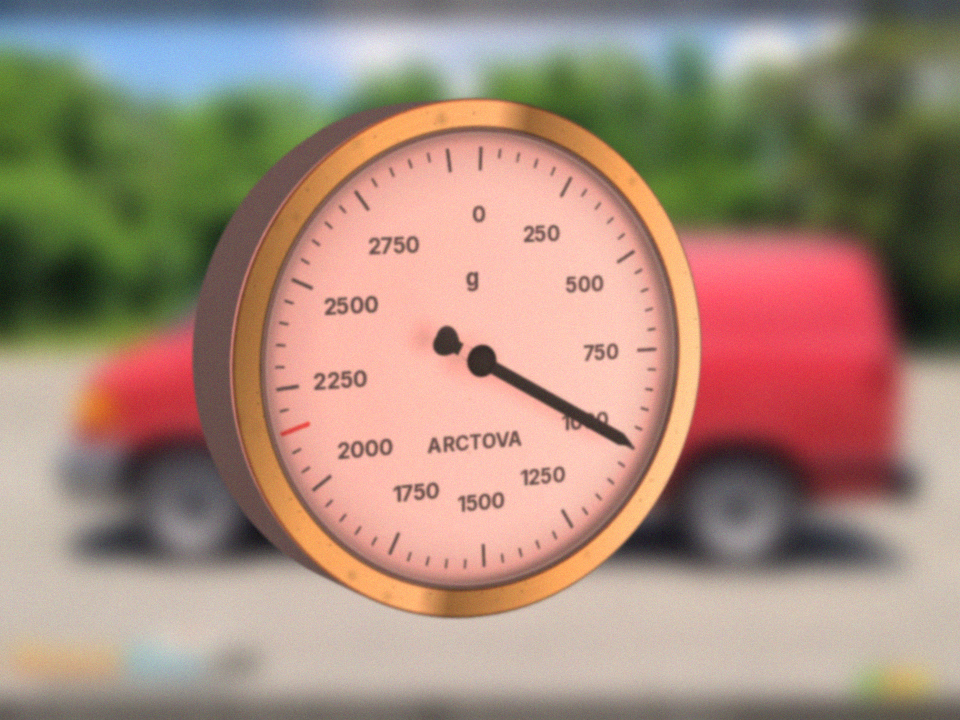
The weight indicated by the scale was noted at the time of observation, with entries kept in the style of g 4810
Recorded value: g 1000
